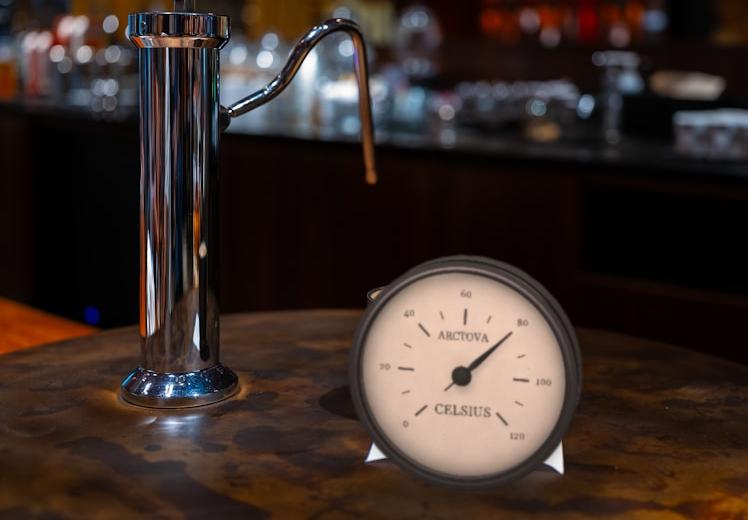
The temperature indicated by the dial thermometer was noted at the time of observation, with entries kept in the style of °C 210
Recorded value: °C 80
